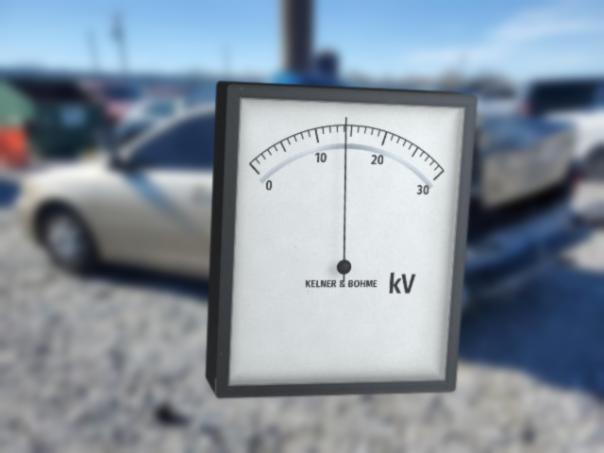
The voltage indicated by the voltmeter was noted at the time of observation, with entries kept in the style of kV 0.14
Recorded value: kV 14
